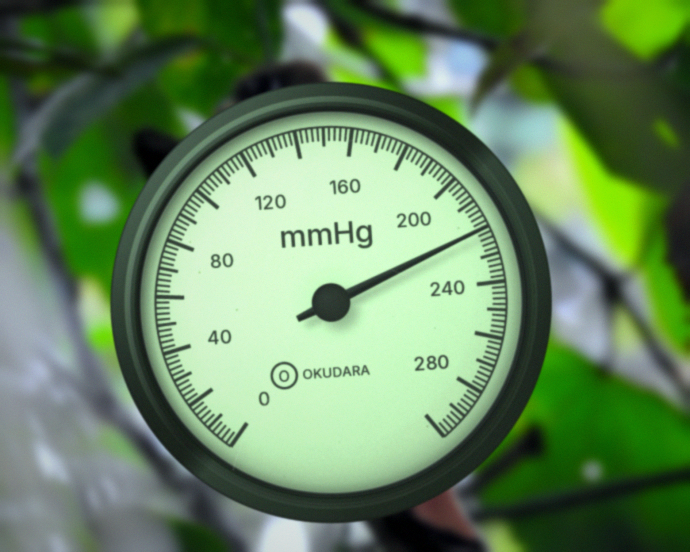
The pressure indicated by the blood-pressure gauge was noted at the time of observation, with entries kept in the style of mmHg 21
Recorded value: mmHg 220
